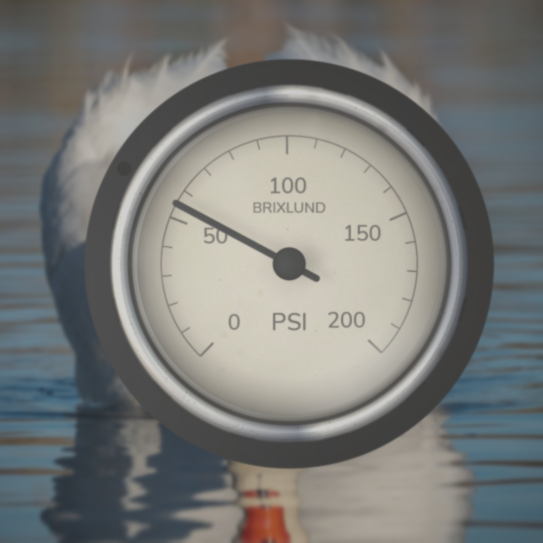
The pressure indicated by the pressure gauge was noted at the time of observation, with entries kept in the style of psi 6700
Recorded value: psi 55
